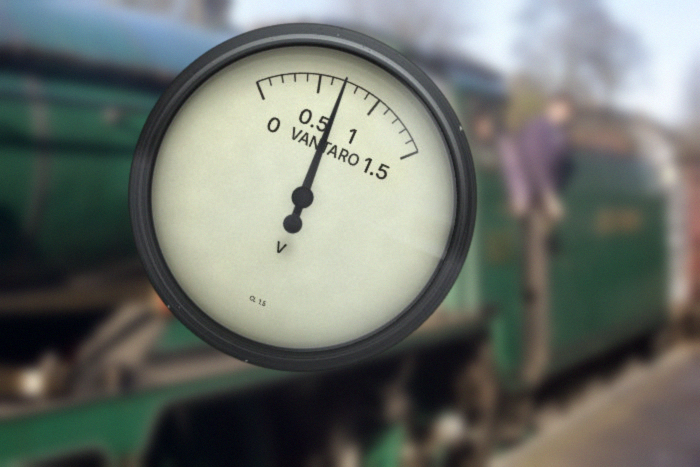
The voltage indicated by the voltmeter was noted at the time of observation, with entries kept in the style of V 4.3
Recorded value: V 0.7
